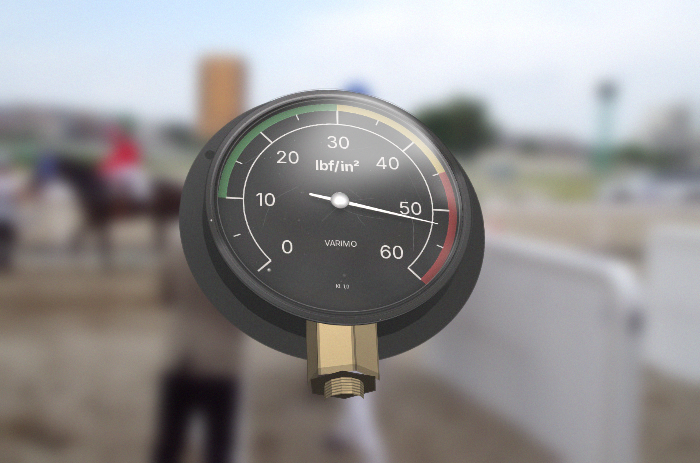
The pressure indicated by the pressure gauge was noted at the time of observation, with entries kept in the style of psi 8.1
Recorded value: psi 52.5
